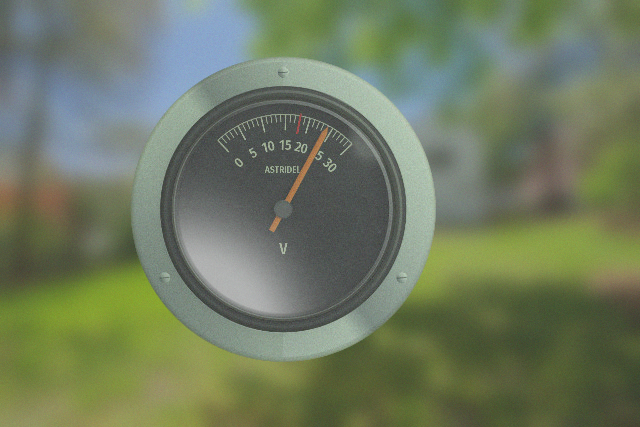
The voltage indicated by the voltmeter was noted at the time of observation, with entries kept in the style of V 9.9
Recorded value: V 24
